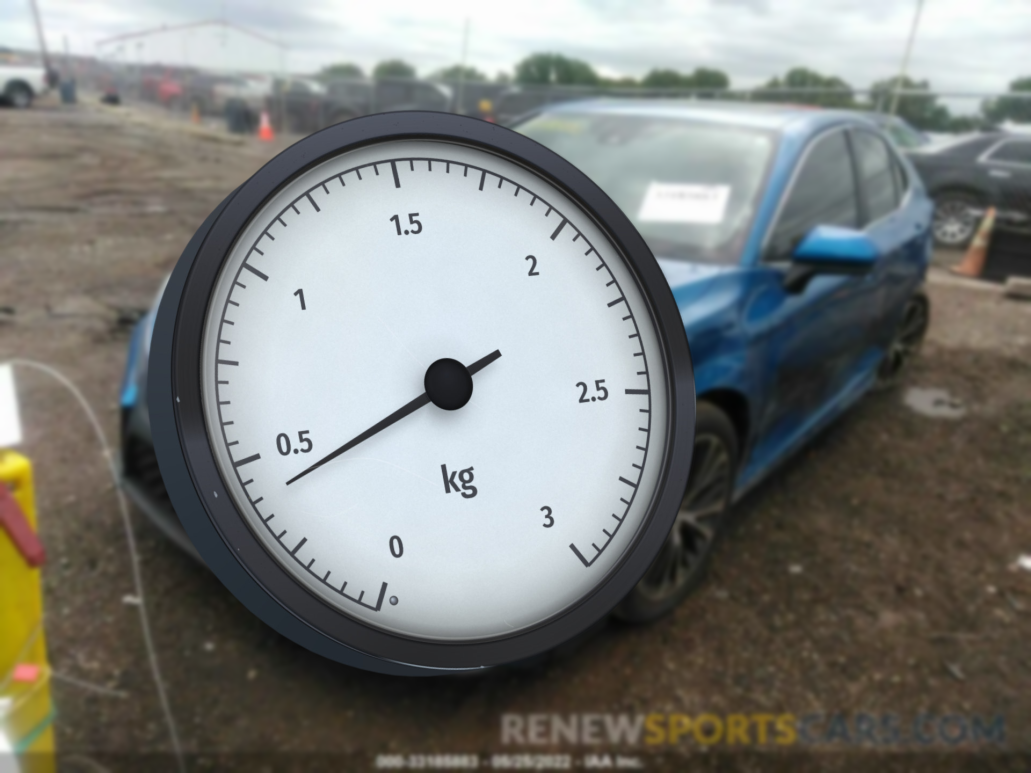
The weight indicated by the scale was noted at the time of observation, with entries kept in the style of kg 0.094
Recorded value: kg 0.4
